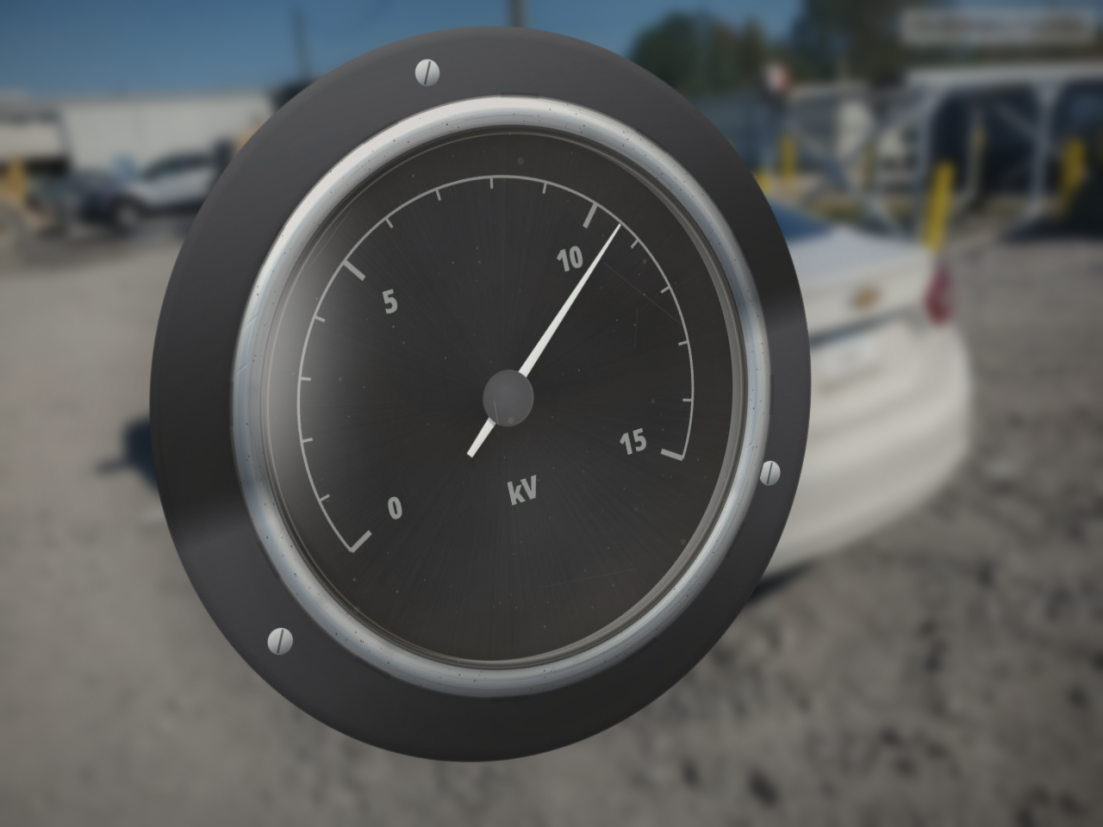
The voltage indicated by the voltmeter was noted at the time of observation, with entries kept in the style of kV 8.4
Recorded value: kV 10.5
